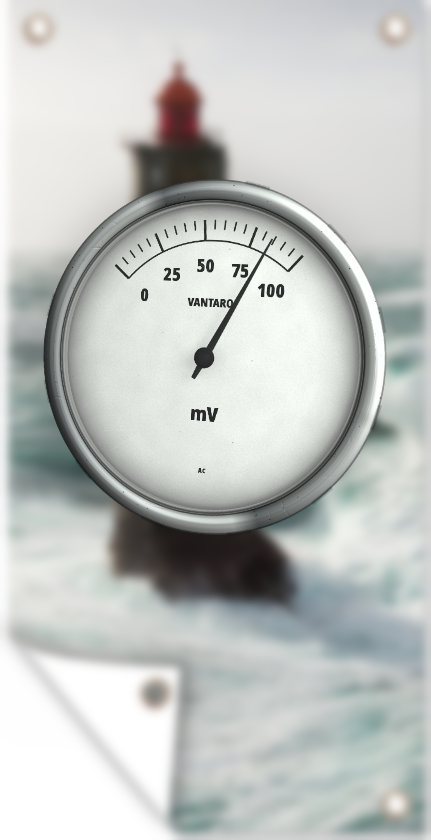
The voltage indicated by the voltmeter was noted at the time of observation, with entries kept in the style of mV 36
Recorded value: mV 85
